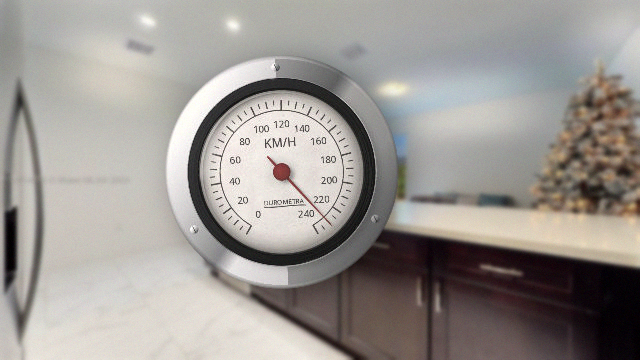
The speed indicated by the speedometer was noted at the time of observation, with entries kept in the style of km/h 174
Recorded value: km/h 230
